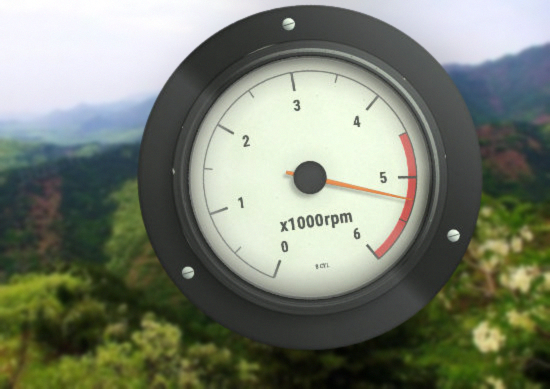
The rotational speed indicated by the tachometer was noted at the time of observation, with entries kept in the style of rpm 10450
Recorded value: rpm 5250
